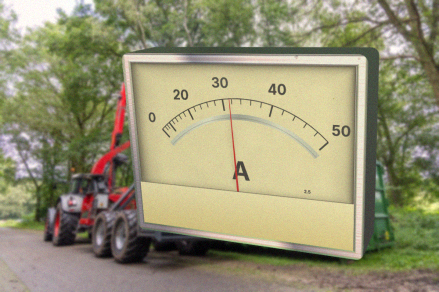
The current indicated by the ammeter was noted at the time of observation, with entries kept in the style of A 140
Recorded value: A 32
